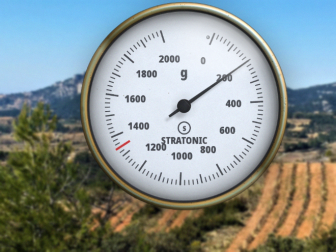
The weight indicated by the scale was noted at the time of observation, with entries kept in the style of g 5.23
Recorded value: g 200
